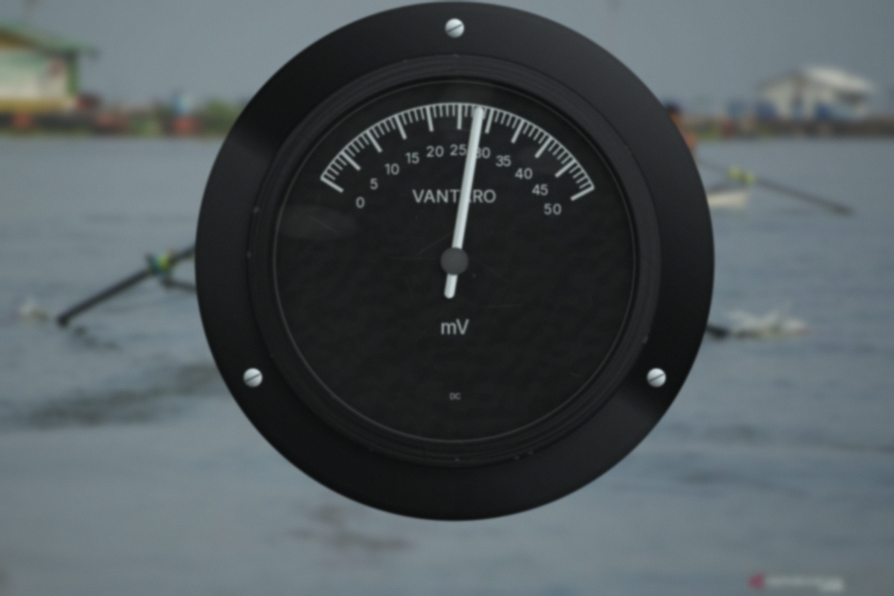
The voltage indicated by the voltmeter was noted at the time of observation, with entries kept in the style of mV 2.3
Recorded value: mV 28
